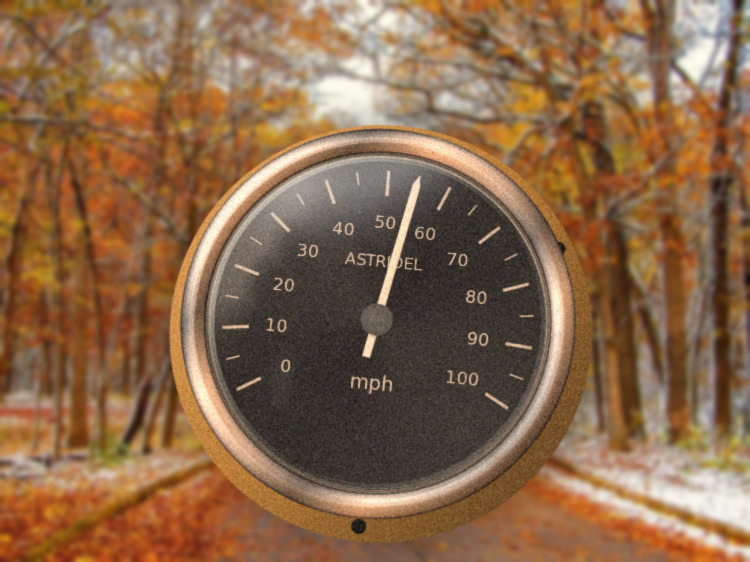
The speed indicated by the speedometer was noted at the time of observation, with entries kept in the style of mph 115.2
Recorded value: mph 55
